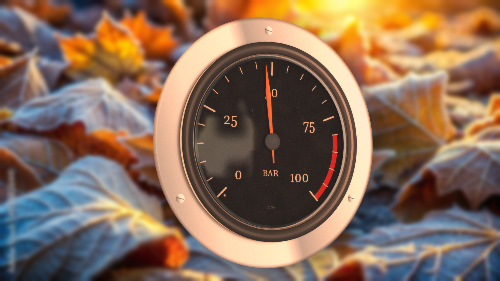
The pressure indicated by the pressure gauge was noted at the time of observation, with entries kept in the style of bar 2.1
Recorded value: bar 47.5
